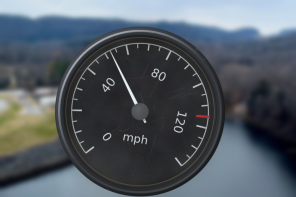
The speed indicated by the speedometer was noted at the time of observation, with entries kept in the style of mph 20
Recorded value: mph 52.5
